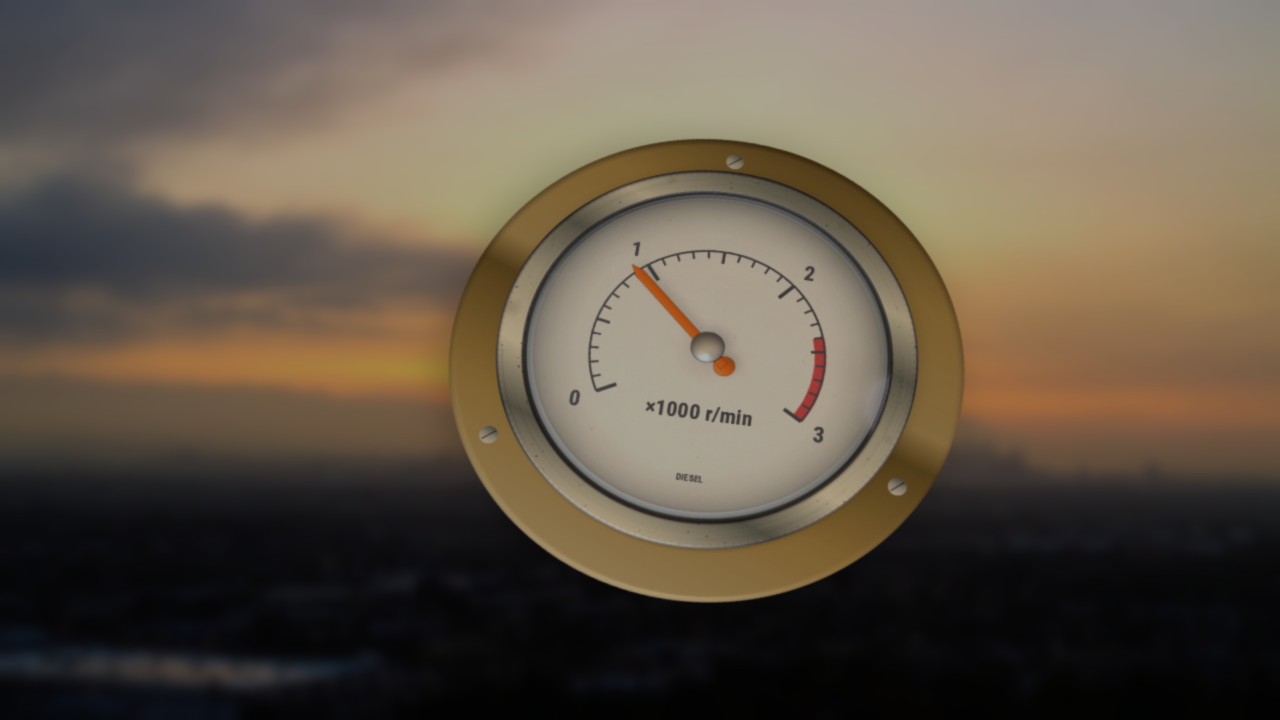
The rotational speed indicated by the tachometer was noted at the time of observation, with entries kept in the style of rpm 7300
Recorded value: rpm 900
